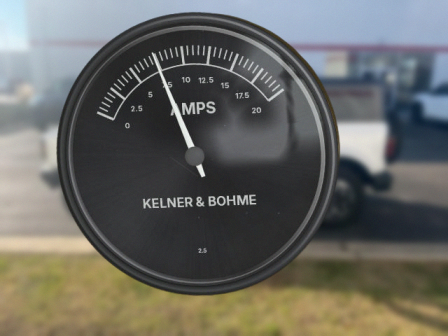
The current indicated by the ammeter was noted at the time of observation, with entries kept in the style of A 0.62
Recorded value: A 7.5
